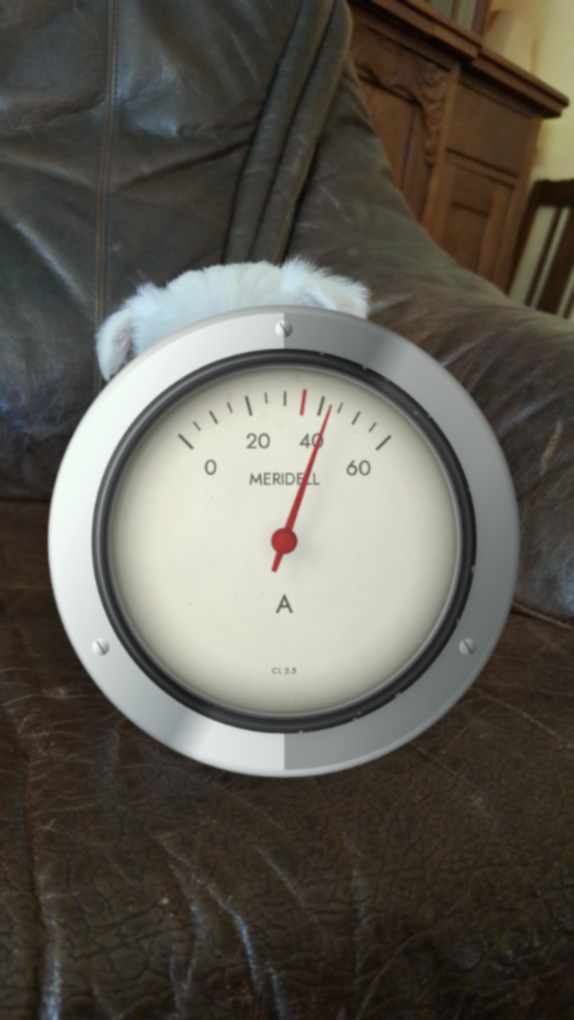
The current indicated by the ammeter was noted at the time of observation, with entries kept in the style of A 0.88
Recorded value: A 42.5
